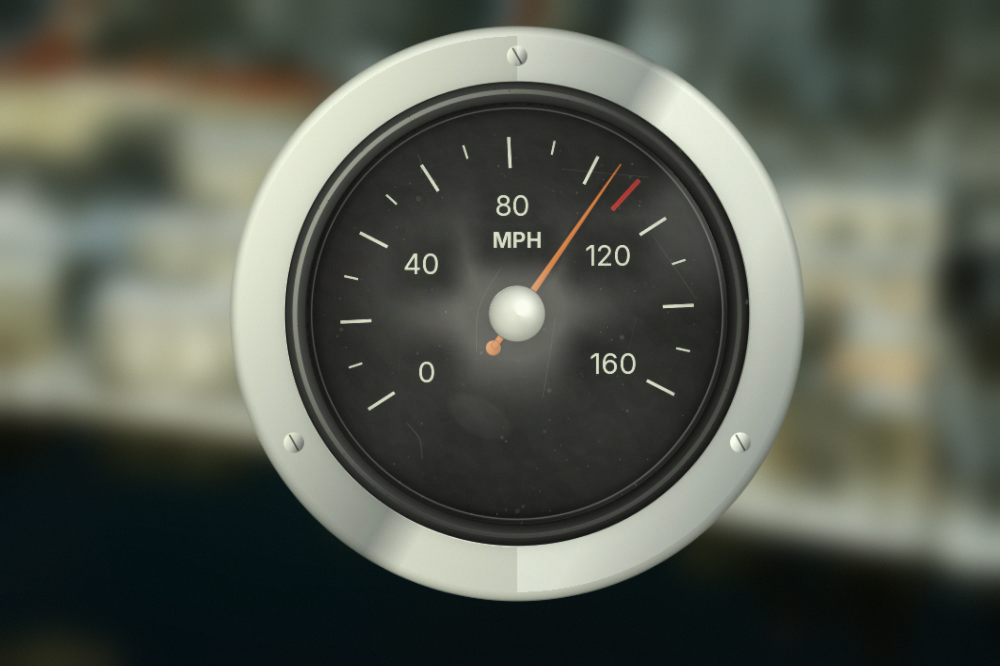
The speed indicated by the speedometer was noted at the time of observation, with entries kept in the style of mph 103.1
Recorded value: mph 105
